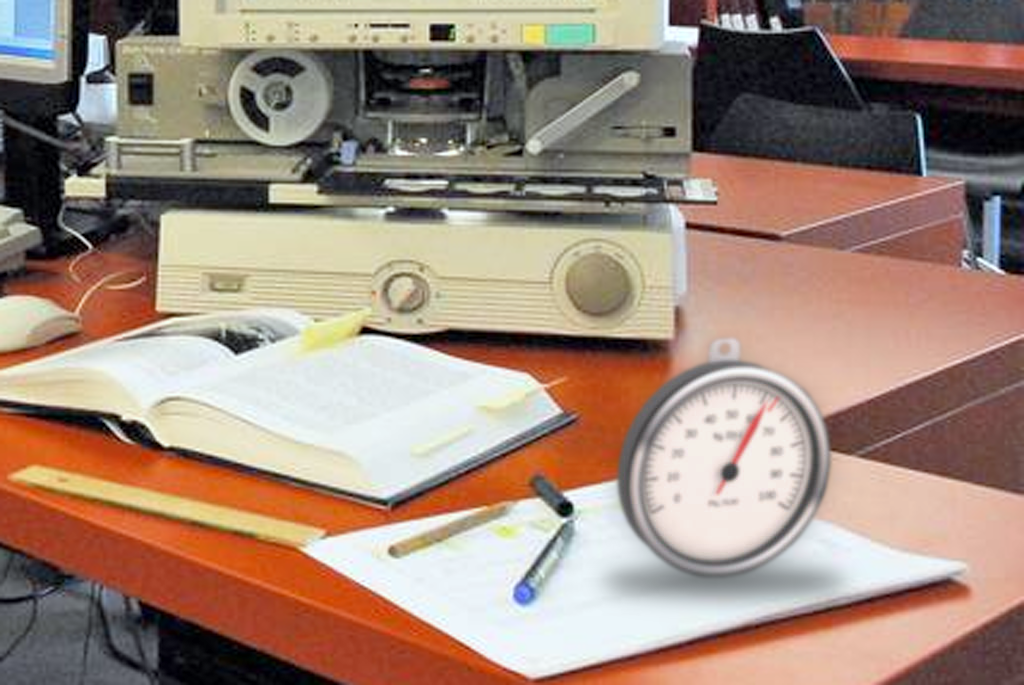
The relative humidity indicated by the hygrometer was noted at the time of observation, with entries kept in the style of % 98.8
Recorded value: % 60
